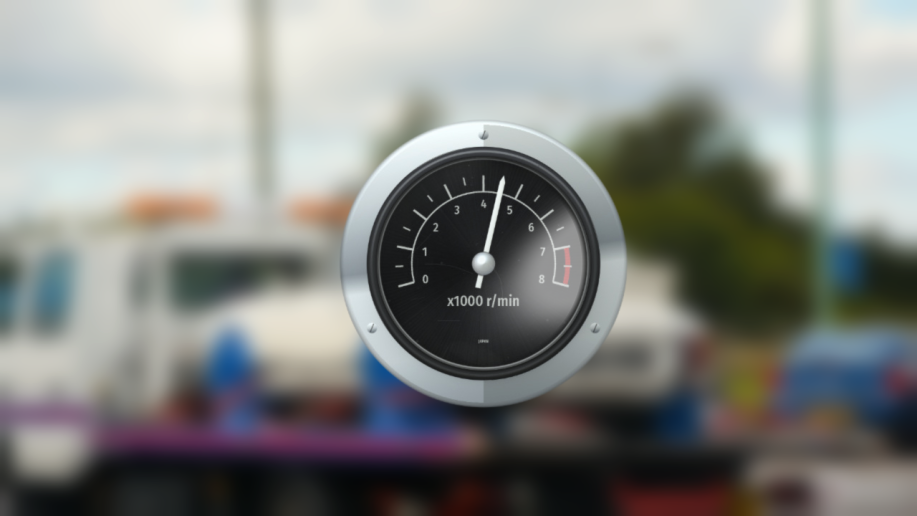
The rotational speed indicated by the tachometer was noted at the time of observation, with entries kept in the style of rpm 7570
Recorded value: rpm 4500
